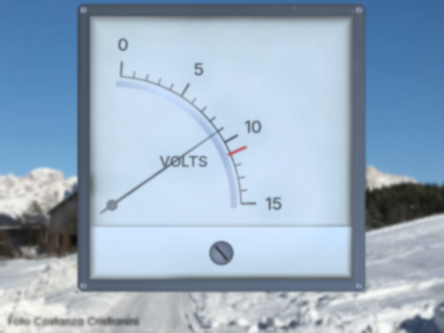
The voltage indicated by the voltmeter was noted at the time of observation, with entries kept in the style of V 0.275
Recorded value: V 9
